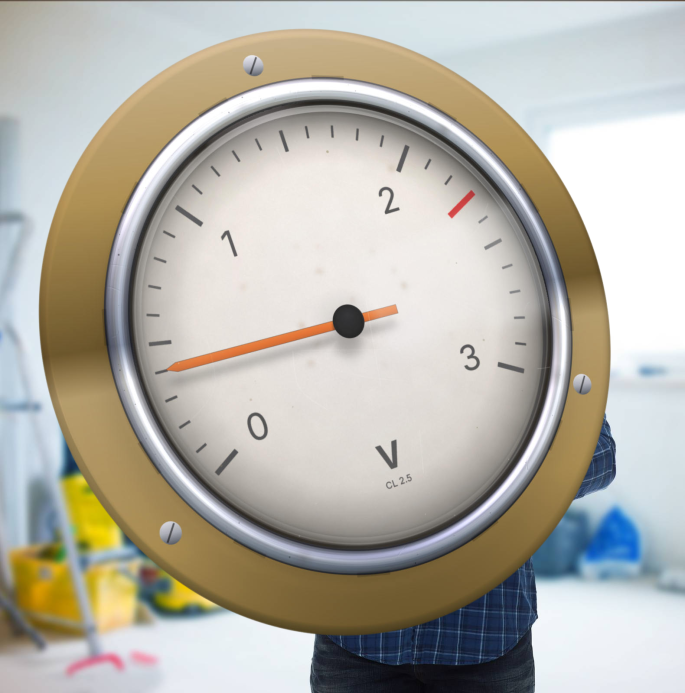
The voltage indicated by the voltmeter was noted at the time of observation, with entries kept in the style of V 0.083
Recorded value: V 0.4
